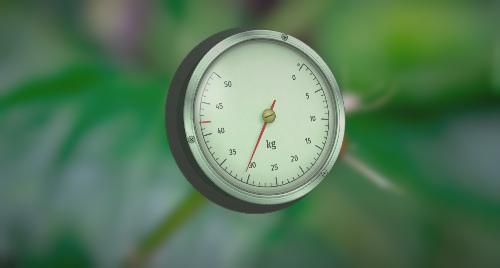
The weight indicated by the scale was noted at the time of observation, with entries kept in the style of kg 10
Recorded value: kg 31
